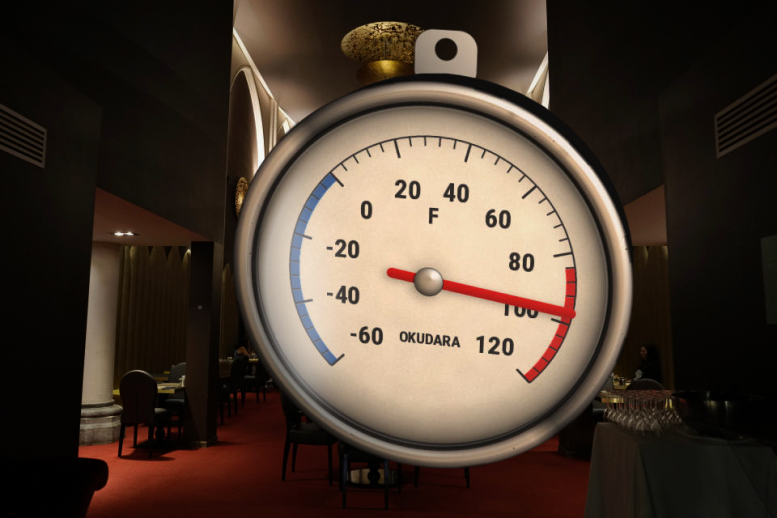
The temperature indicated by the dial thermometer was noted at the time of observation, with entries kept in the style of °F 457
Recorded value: °F 96
